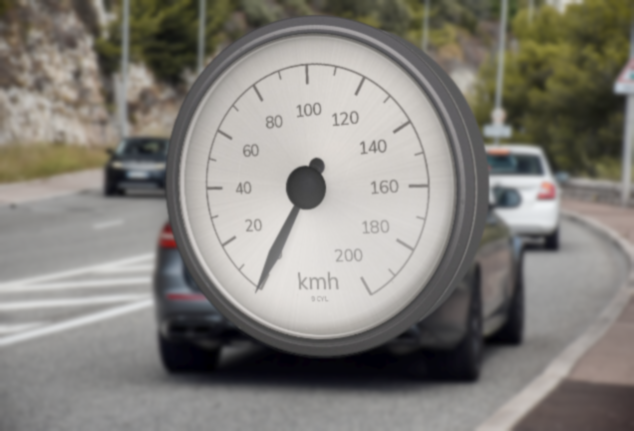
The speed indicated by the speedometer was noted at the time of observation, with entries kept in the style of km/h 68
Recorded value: km/h 0
